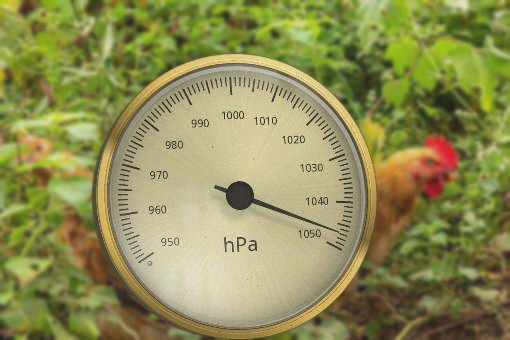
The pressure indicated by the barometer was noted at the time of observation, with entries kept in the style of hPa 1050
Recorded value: hPa 1047
